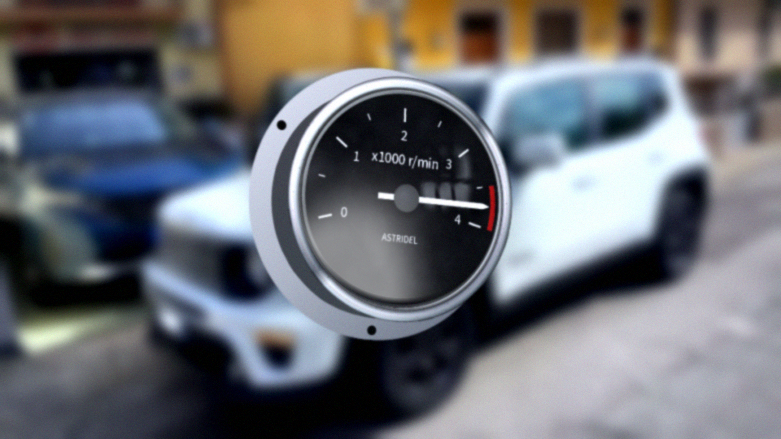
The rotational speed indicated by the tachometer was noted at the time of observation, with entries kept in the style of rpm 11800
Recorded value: rpm 3750
